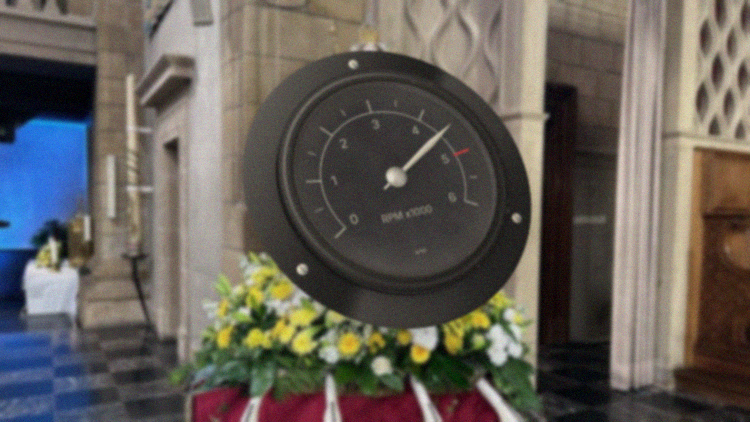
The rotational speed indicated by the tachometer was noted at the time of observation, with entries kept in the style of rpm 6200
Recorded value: rpm 4500
